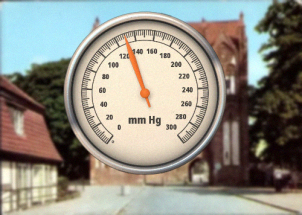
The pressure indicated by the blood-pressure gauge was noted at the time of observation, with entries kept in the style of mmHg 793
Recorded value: mmHg 130
